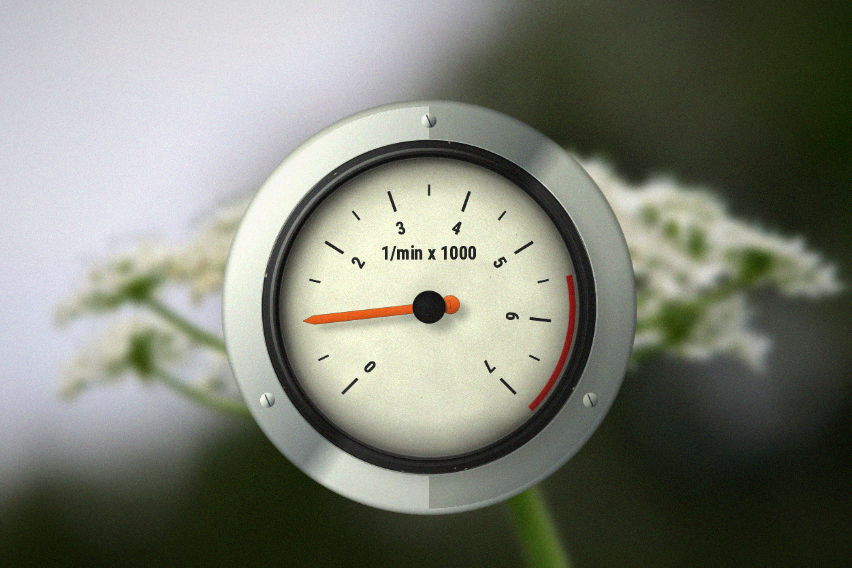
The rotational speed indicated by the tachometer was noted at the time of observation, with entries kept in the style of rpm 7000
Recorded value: rpm 1000
